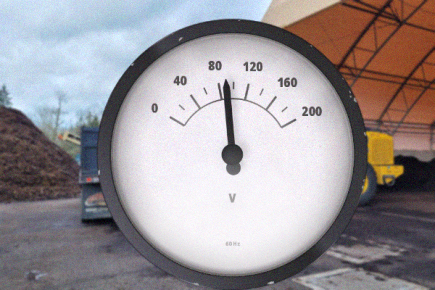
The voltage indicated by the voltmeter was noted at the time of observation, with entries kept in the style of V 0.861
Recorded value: V 90
